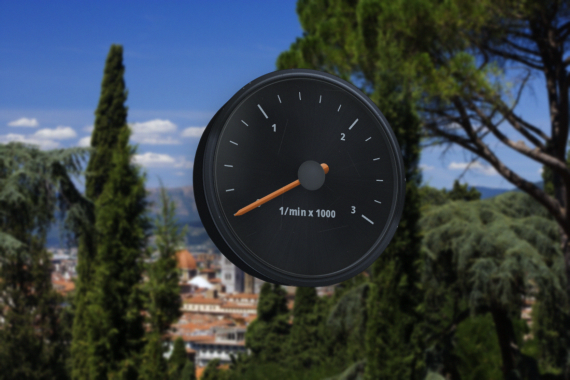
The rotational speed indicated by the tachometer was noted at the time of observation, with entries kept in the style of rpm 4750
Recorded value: rpm 0
